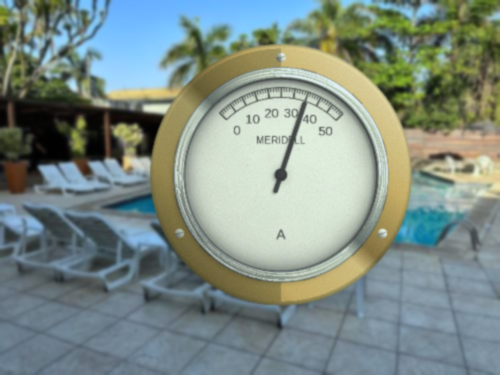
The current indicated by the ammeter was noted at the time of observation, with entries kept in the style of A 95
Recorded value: A 35
